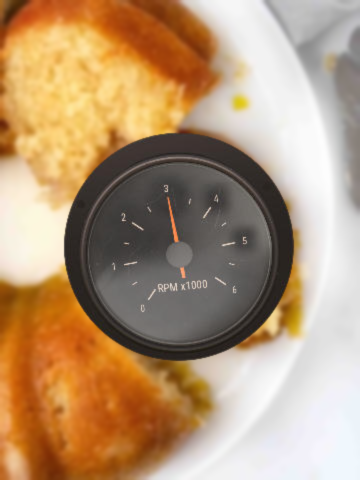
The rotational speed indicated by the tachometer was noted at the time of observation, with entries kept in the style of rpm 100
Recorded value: rpm 3000
